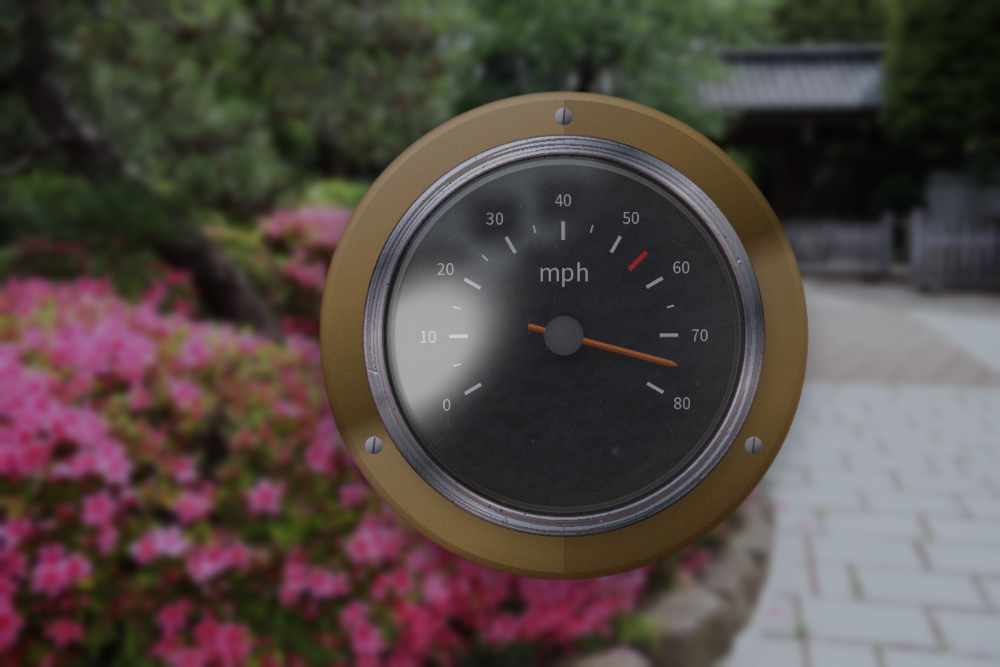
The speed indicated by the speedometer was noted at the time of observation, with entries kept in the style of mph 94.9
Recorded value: mph 75
